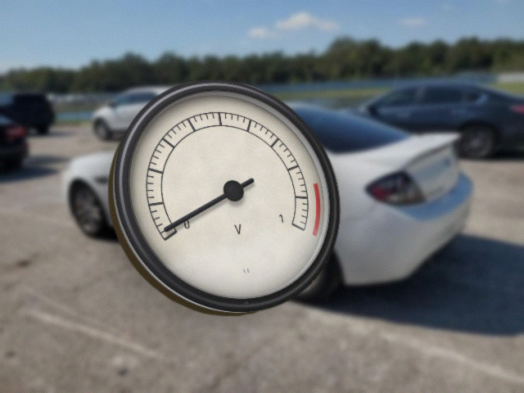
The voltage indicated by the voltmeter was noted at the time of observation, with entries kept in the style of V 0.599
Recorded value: V 0.02
